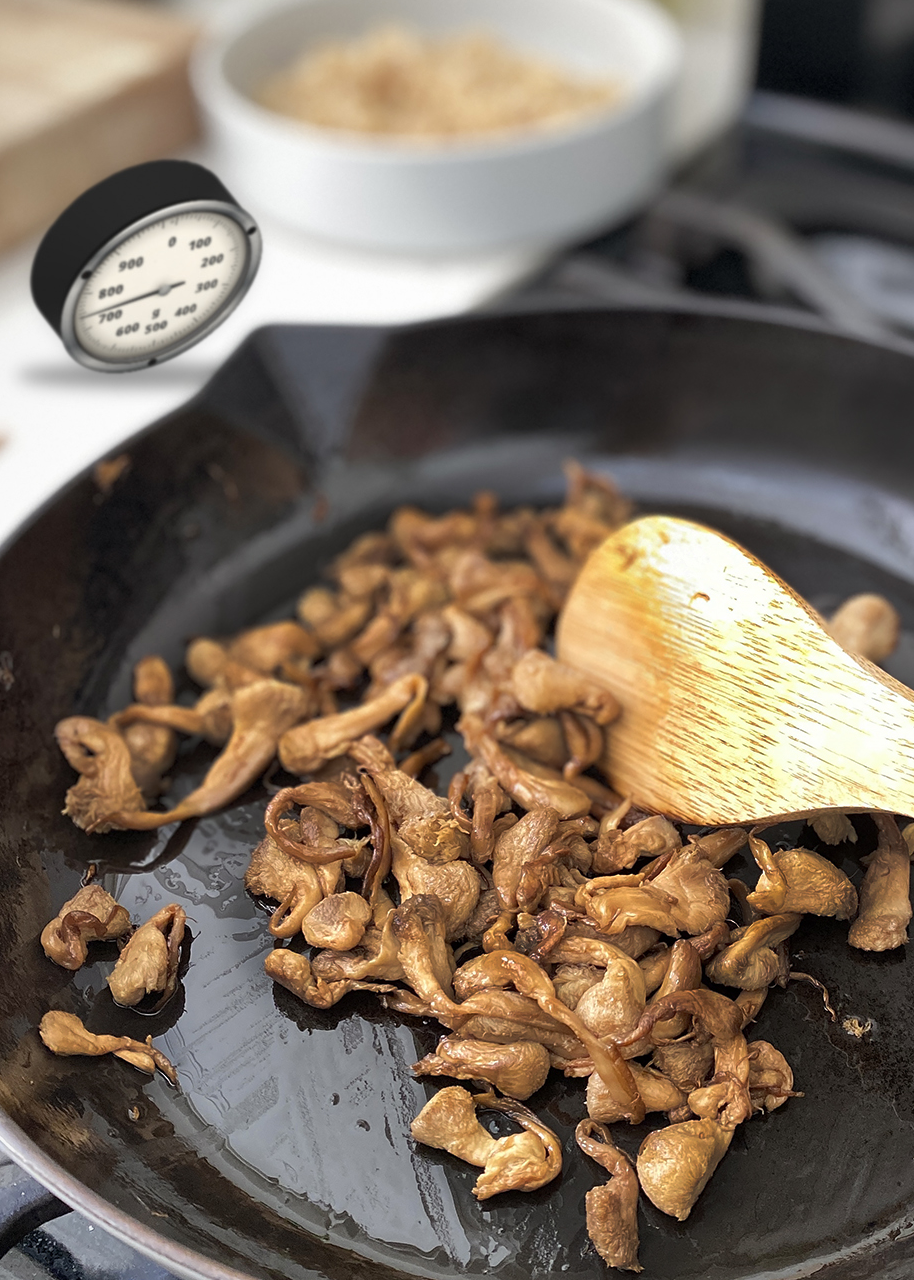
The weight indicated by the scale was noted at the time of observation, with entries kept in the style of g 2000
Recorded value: g 750
